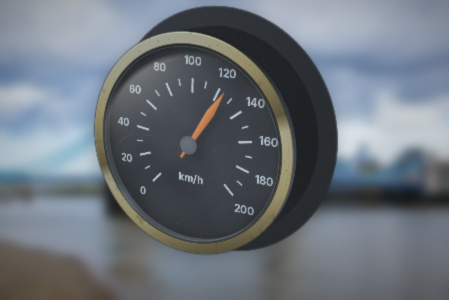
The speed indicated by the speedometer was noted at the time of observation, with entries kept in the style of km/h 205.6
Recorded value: km/h 125
